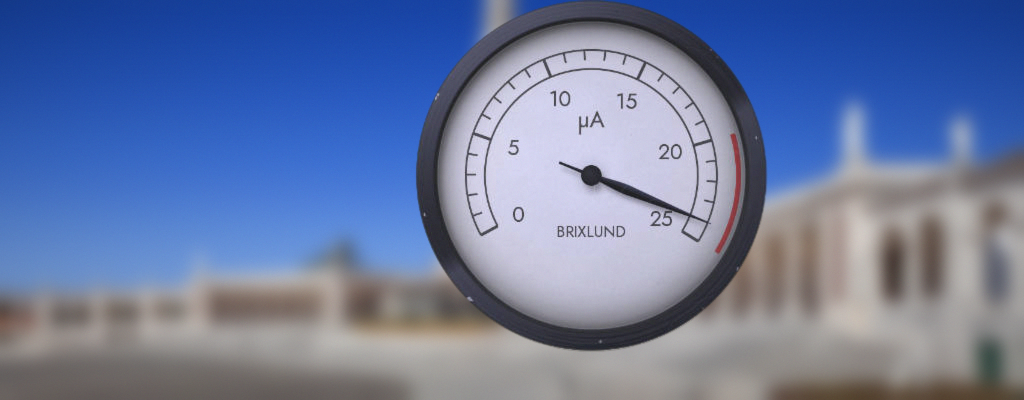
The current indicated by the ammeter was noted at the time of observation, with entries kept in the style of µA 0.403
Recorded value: µA 24
